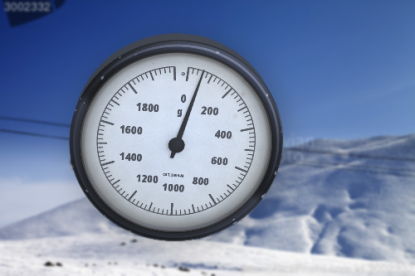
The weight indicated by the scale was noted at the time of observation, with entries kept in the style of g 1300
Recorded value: g 60
